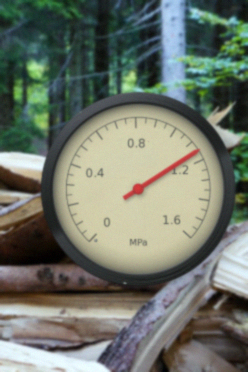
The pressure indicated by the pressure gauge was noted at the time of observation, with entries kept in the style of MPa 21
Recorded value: MPa 1.15
